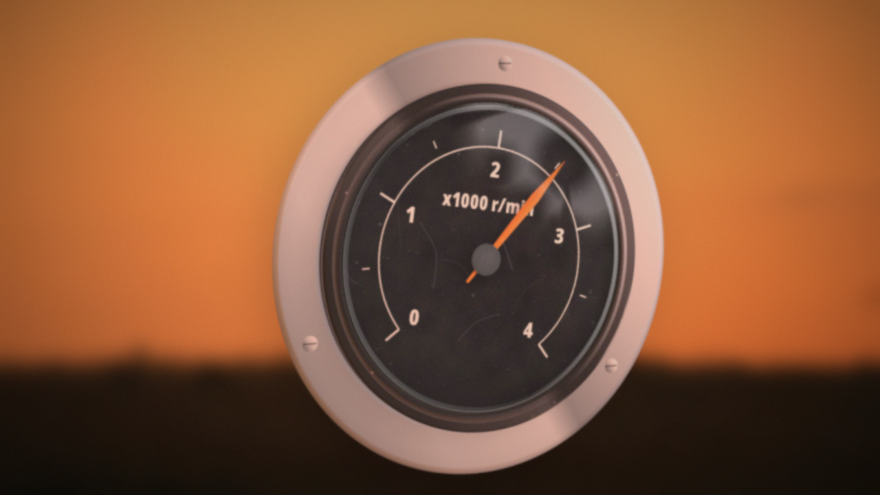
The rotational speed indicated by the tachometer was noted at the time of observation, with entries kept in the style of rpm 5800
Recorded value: rpm 2500
